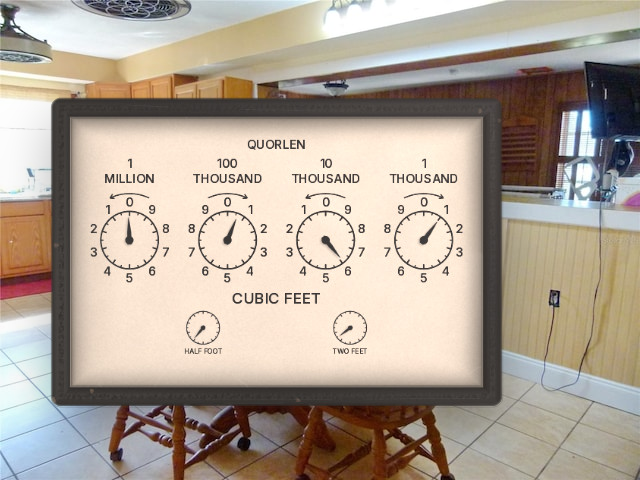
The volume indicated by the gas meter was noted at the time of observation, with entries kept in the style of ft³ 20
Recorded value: ft³ 6100
